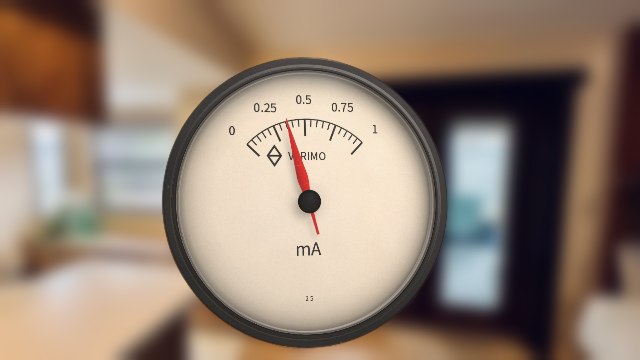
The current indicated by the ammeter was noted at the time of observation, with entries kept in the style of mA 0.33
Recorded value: mA 0.35
